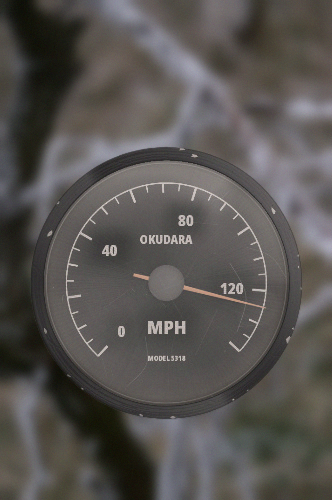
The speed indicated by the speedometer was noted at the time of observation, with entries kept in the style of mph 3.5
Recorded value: mph 125
